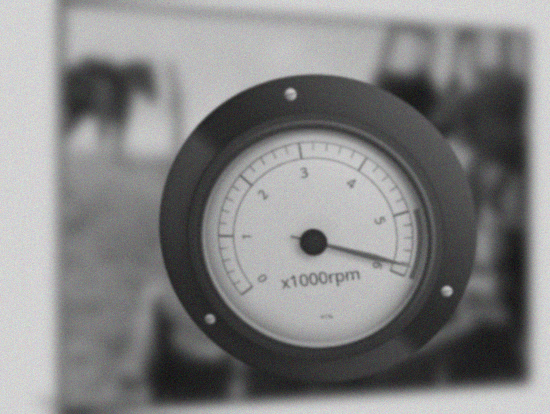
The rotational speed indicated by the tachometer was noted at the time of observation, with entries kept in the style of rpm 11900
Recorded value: rpm 5800
